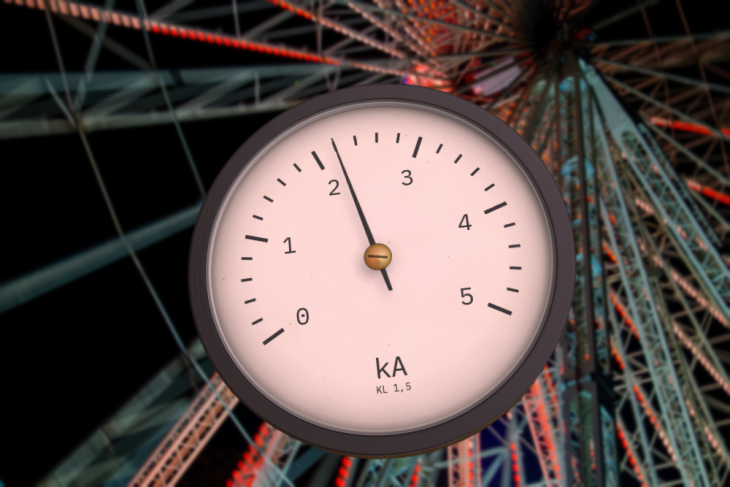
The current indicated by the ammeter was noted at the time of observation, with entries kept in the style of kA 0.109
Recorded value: kA 2.2
